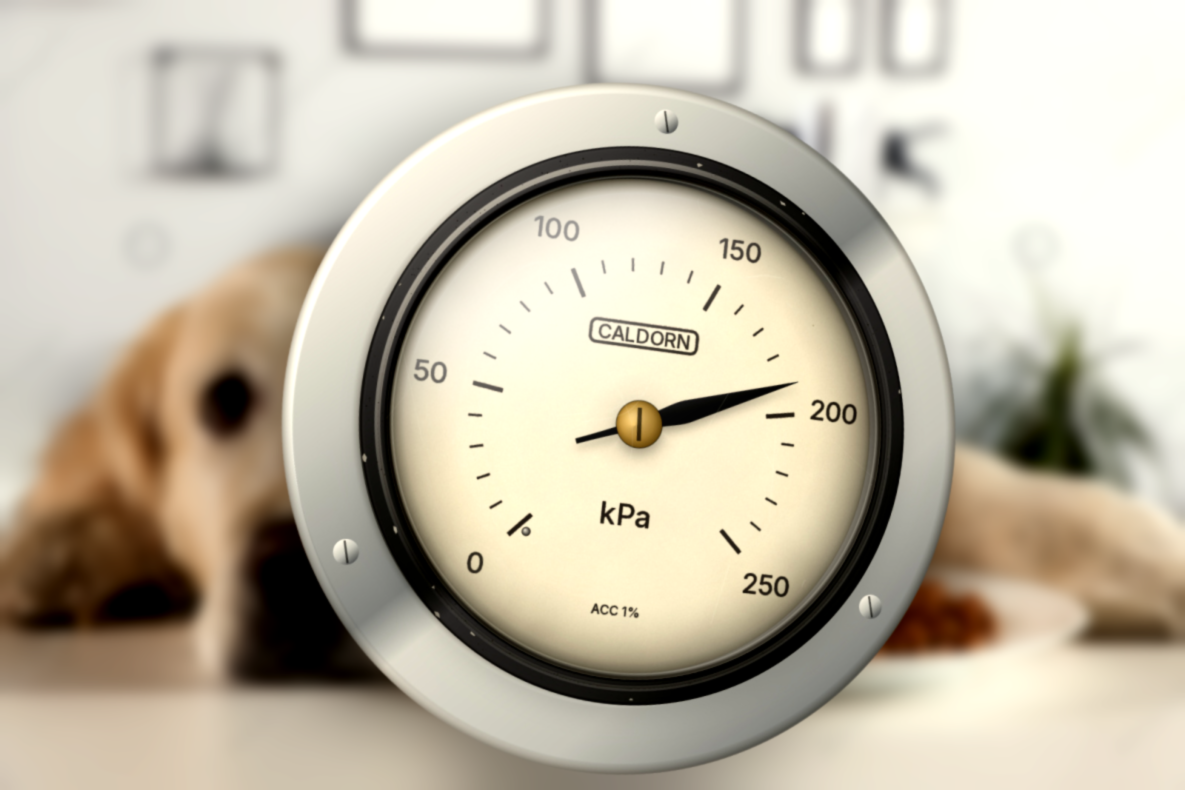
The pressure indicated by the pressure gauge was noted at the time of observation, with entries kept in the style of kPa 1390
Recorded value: kPa 190
